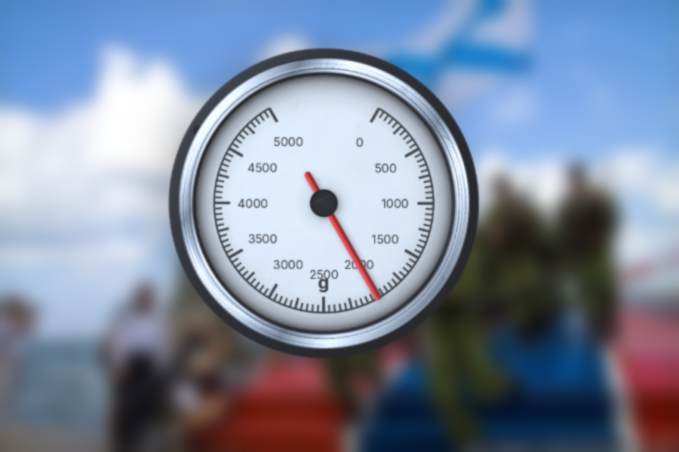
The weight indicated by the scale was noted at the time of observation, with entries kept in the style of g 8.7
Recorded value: g 2000
